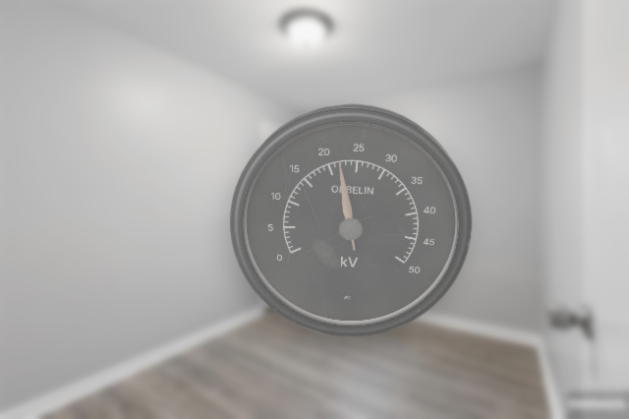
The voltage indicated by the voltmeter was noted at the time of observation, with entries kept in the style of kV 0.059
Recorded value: kV 22
